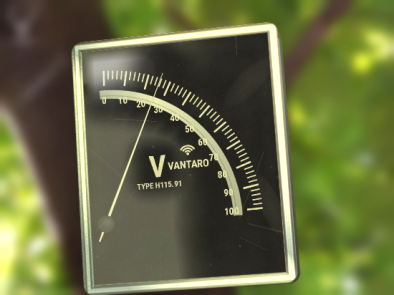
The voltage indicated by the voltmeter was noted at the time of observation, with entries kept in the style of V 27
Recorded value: V 26
